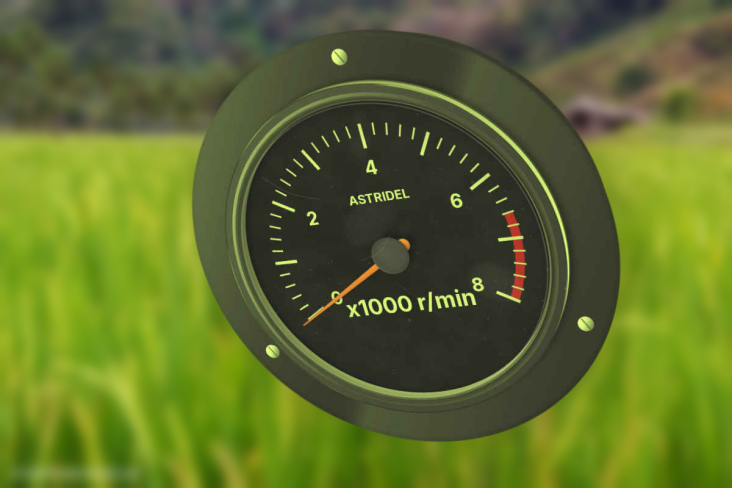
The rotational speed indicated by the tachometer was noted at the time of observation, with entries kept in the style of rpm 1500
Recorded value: rpm 0
